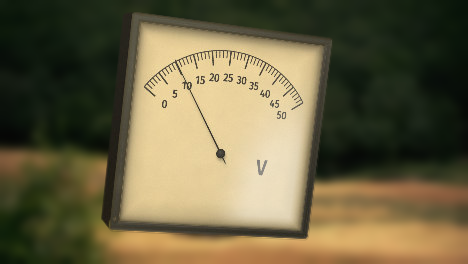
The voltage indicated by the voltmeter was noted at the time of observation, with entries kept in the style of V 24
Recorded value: V 10
